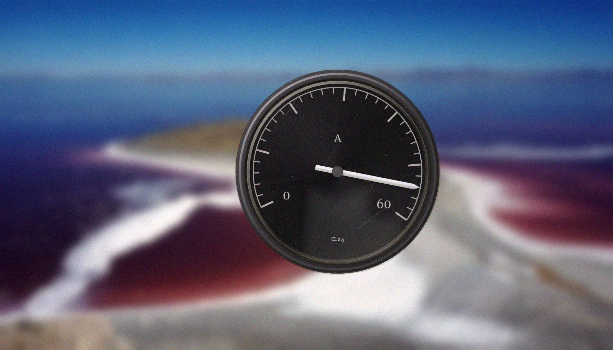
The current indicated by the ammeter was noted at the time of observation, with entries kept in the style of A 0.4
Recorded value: A 54
